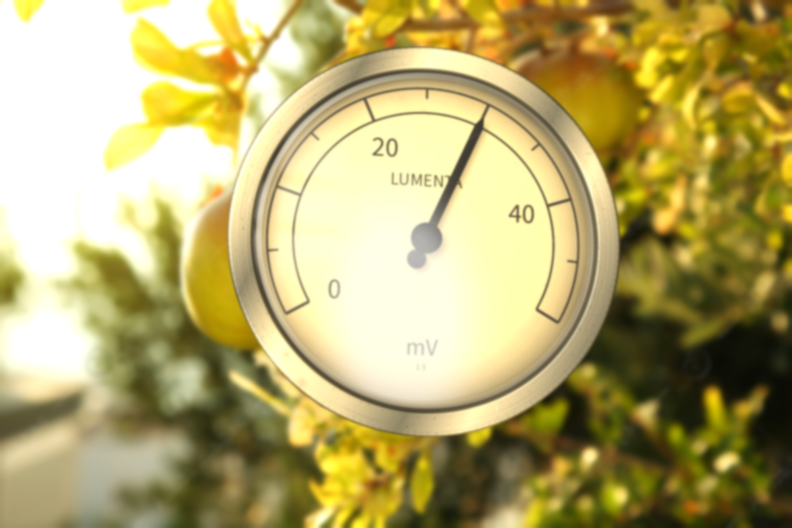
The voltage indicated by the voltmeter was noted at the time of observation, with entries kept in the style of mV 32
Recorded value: mV 30
